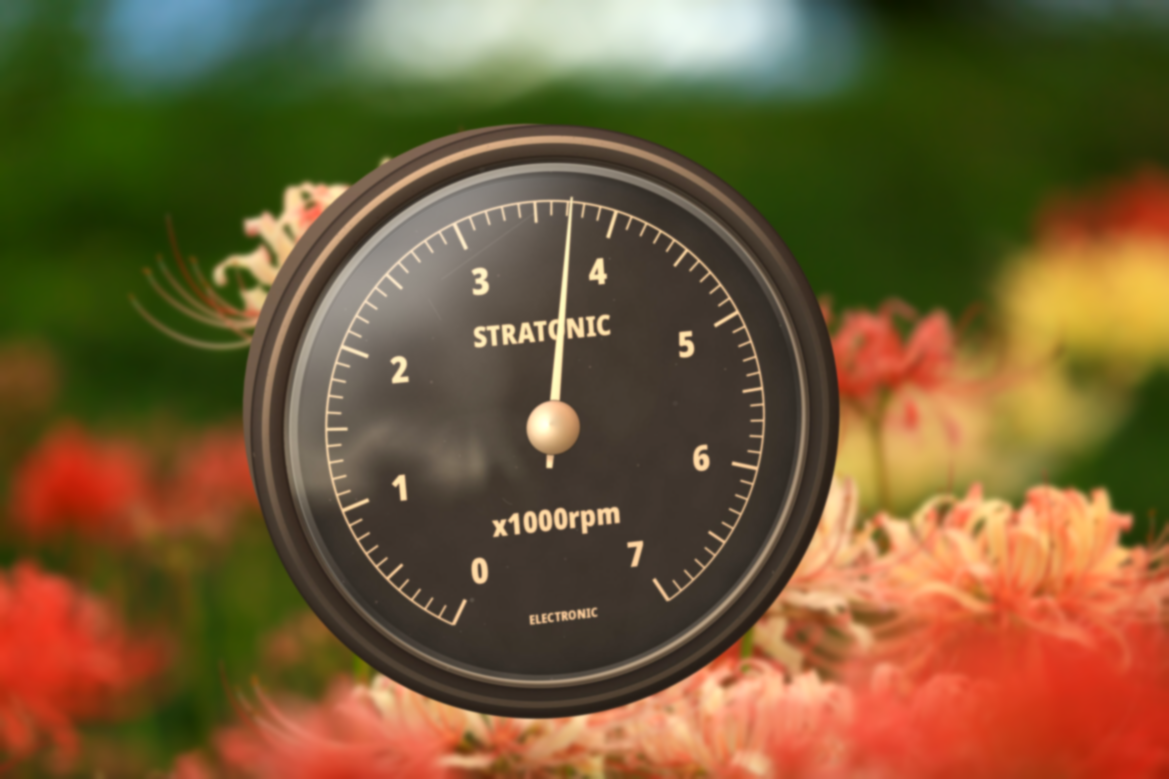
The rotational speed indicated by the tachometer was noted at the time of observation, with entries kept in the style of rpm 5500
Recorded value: rpm 3700
